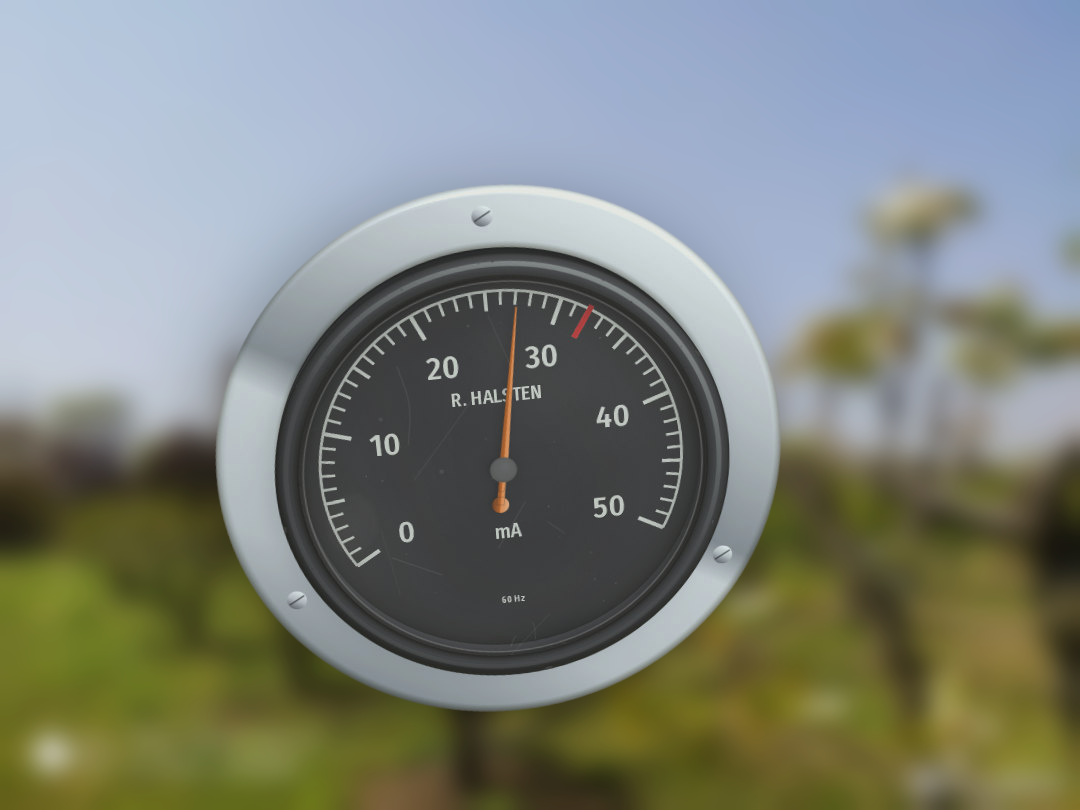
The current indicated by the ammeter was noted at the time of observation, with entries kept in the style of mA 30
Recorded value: mA 27
